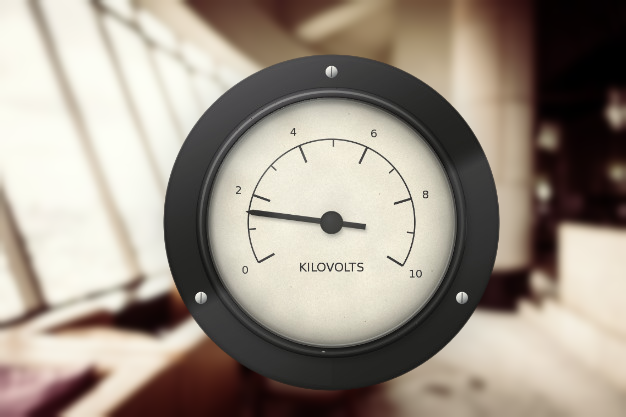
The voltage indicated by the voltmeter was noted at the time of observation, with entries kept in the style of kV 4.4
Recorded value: kV 1.5
